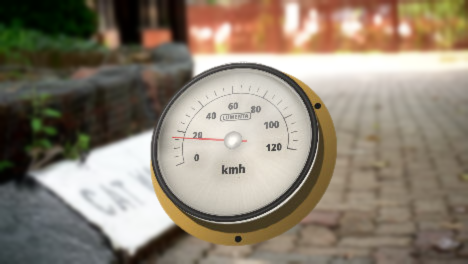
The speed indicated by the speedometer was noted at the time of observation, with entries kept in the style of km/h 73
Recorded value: km/h 15
